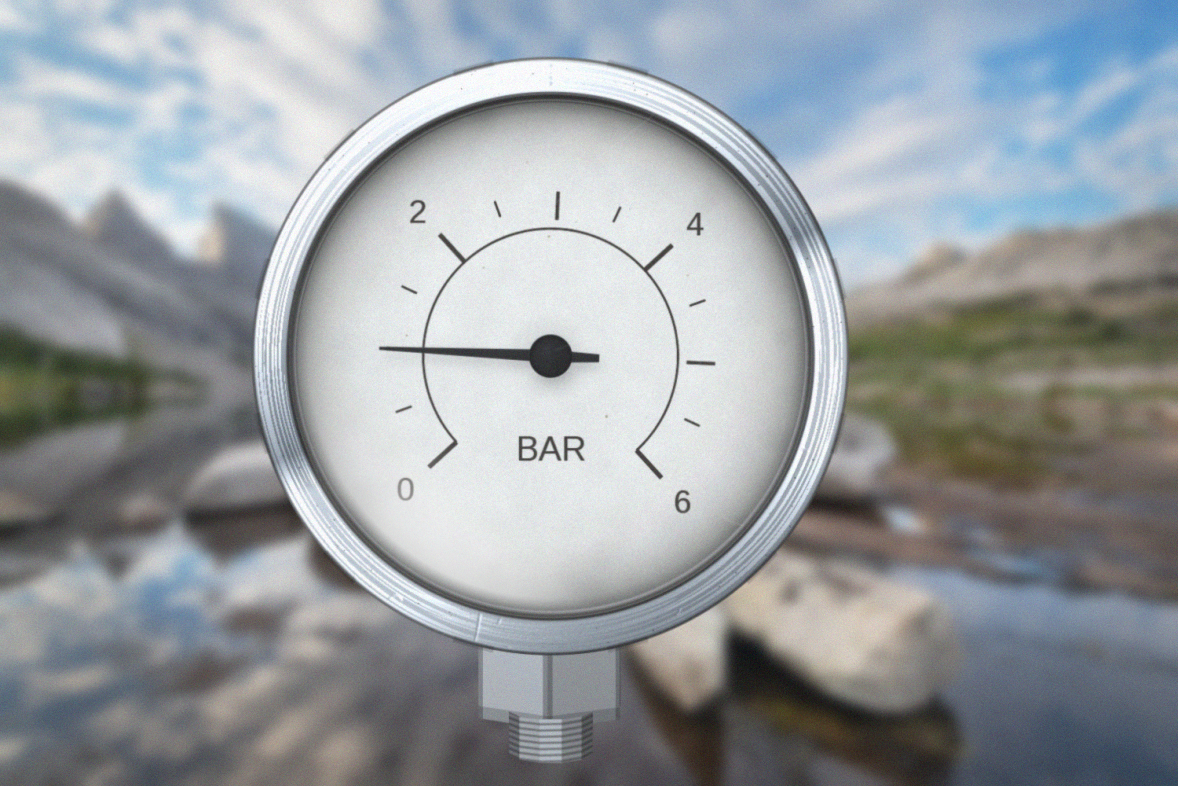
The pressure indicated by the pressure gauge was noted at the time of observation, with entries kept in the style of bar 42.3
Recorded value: bar 1
